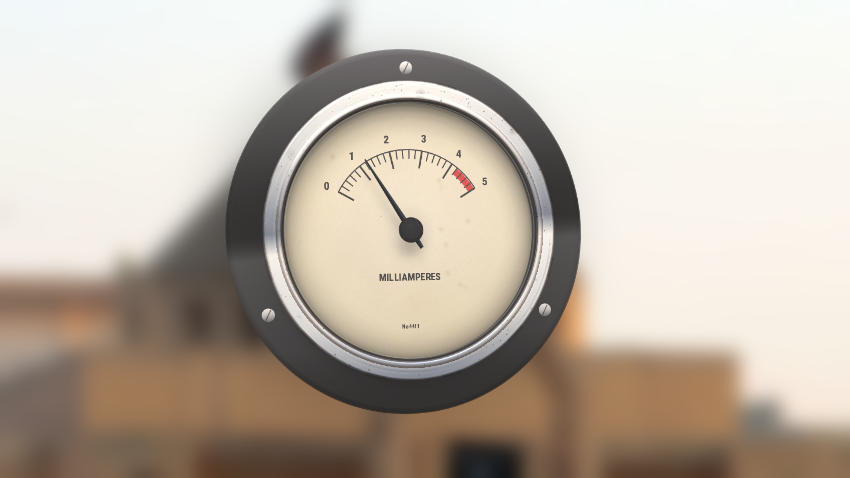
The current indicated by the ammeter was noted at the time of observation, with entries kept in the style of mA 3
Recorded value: mA 1.2
